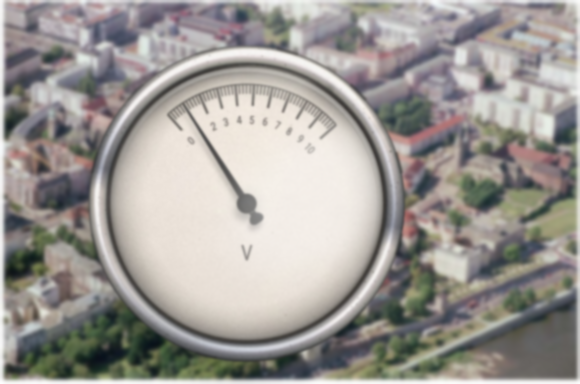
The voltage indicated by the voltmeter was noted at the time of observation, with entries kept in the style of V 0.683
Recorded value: V 1
